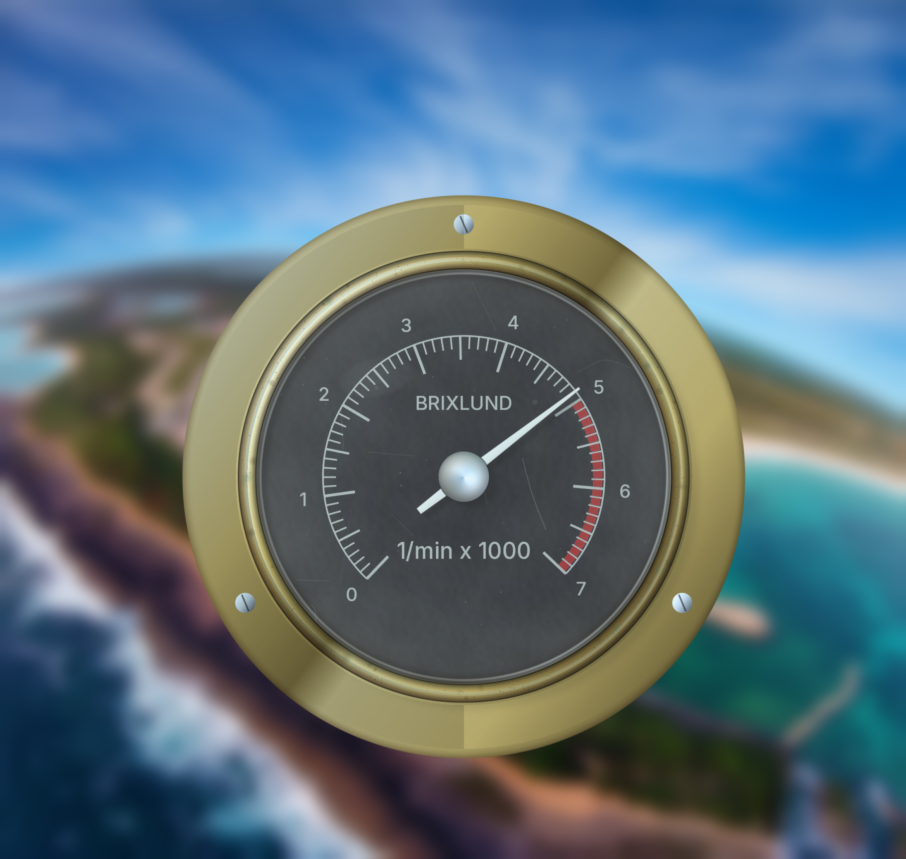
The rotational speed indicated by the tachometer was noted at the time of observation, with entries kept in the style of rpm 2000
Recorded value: rpm 4900
